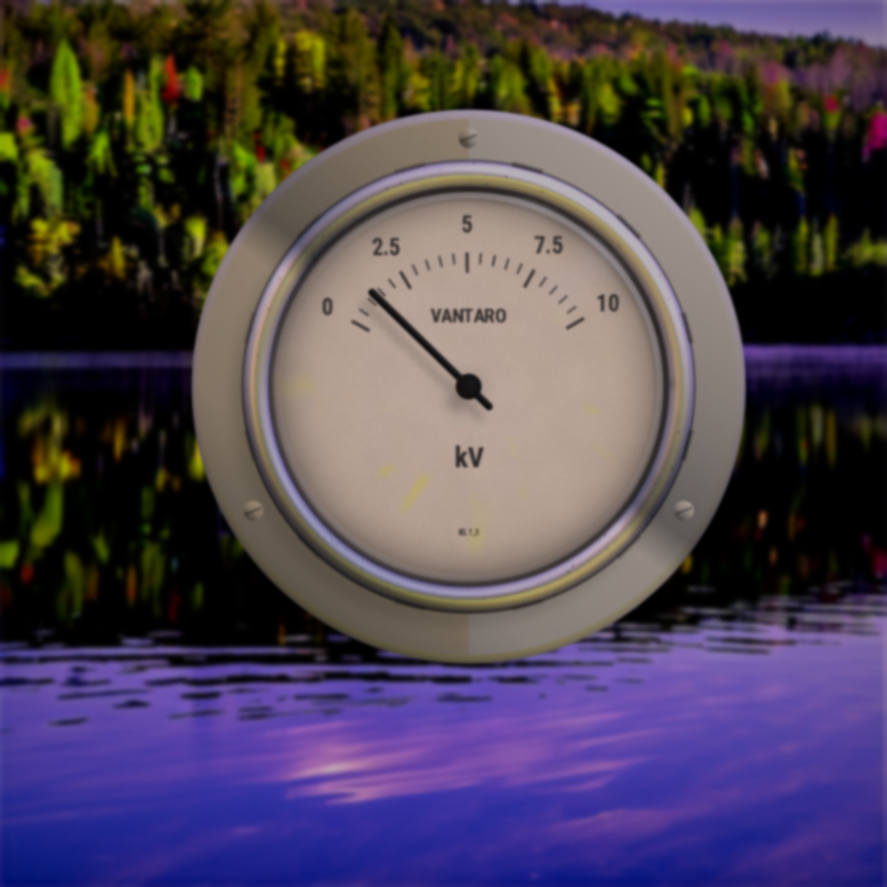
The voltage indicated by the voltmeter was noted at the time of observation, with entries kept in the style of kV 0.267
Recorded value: kV 1.25
